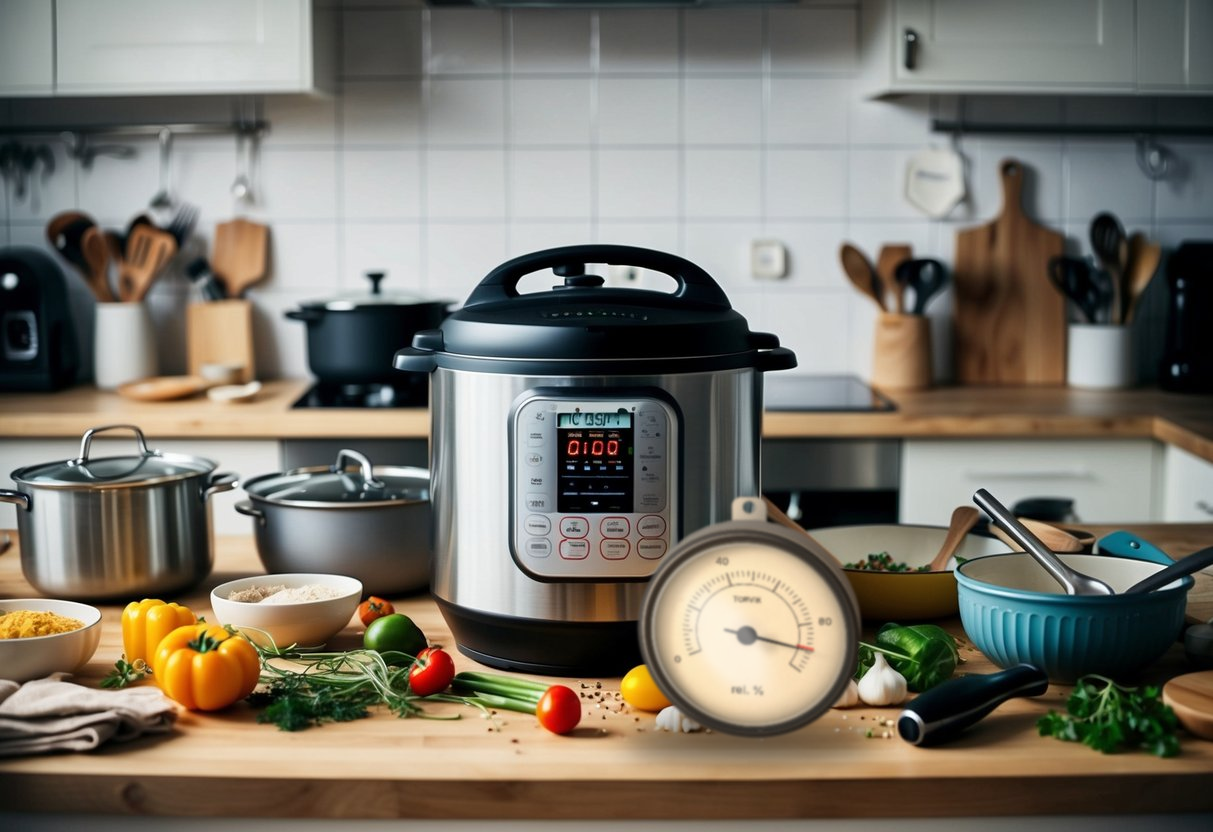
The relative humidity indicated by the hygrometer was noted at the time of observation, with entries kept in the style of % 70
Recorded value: % 90
